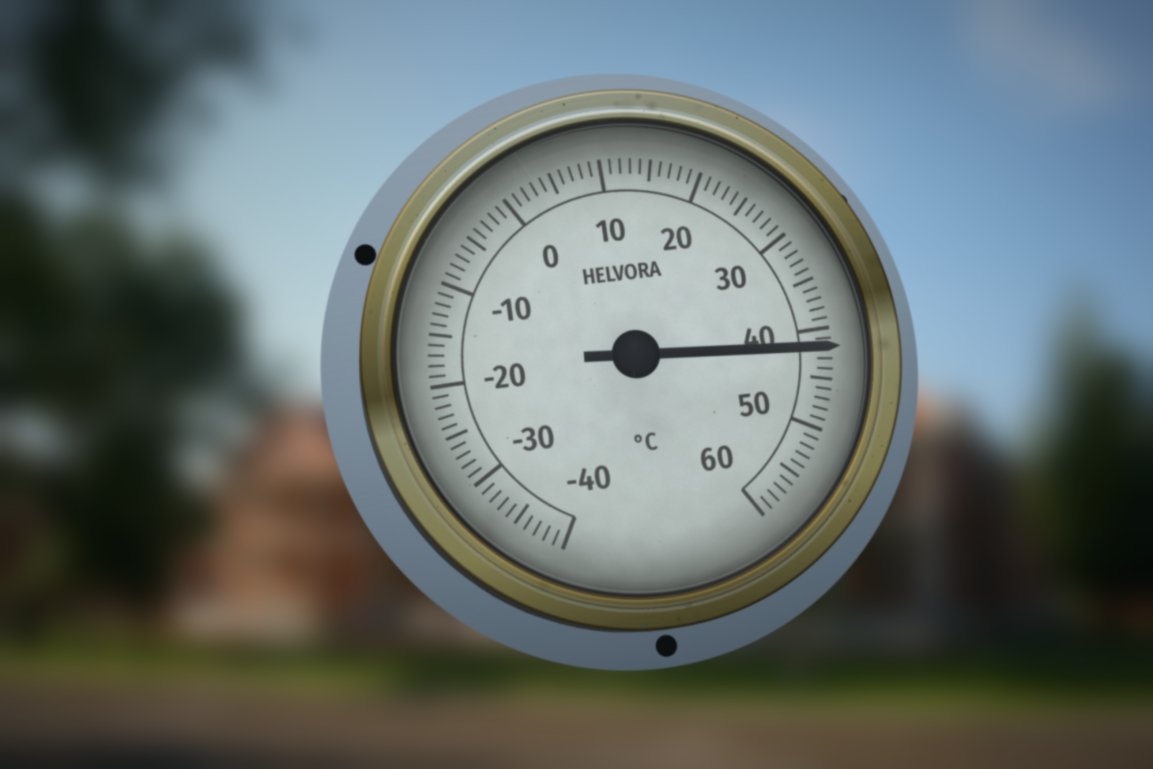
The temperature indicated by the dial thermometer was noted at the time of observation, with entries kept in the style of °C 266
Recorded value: °C 42
